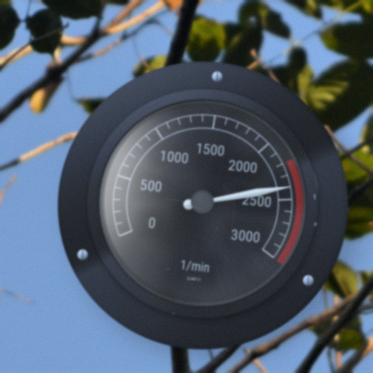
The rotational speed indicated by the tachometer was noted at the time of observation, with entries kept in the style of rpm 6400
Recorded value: rpm 2400
